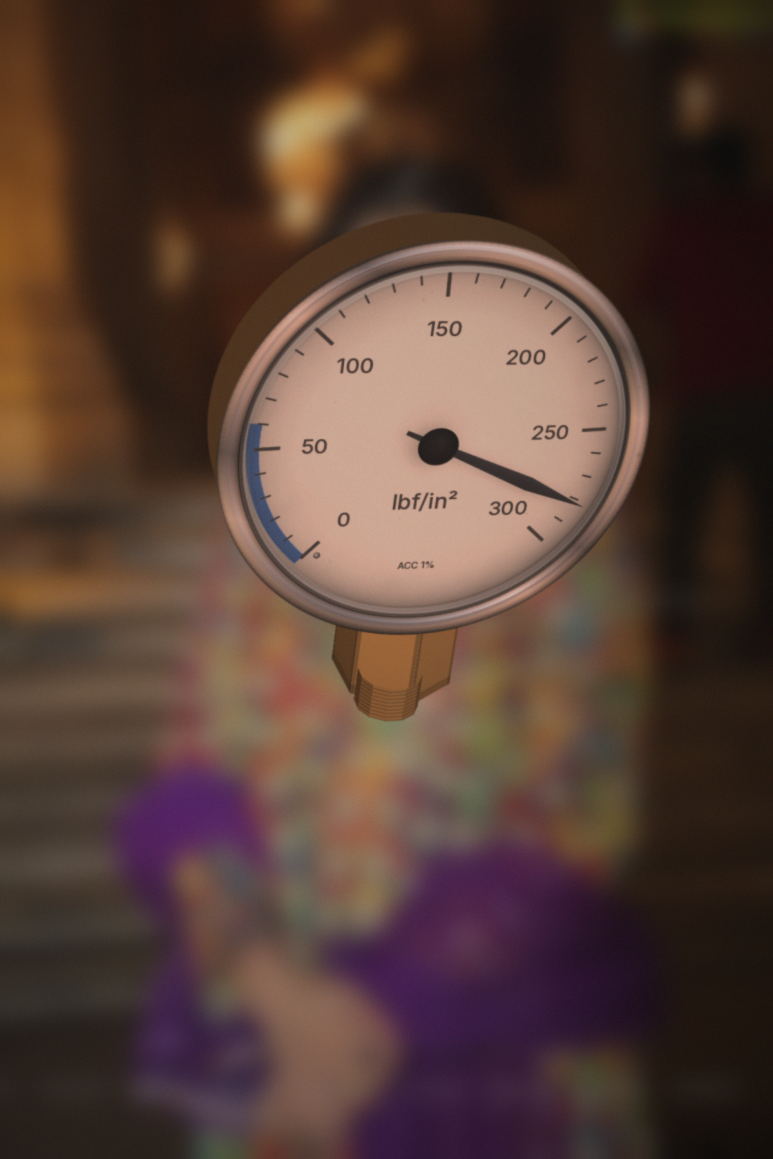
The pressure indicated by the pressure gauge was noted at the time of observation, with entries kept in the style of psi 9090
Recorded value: psi 280
